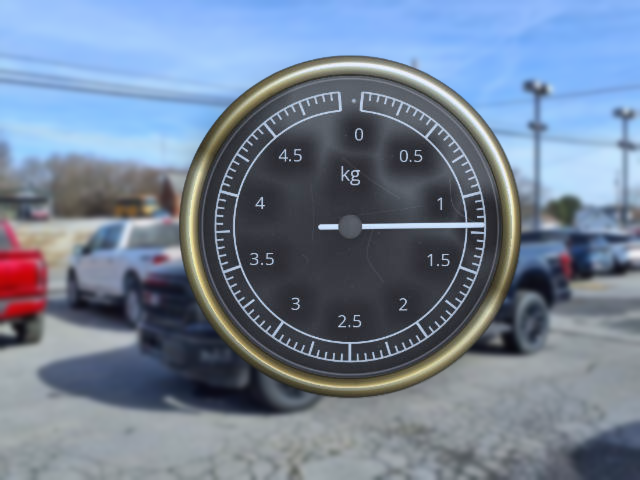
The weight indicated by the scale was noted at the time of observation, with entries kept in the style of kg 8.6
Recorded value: kg 1.2
